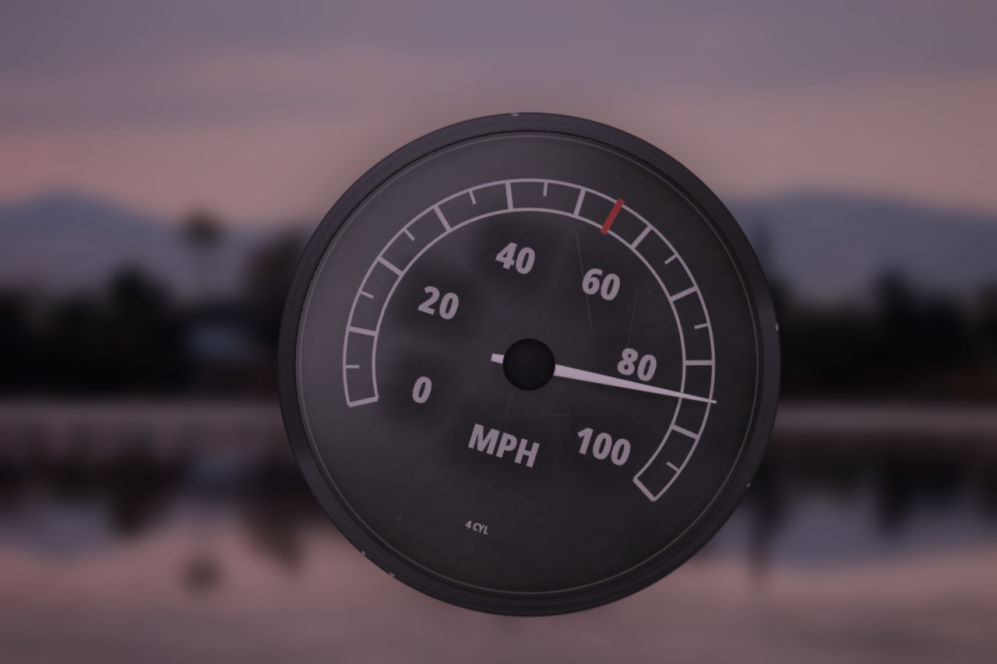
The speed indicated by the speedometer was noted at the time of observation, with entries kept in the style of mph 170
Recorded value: mph 85
